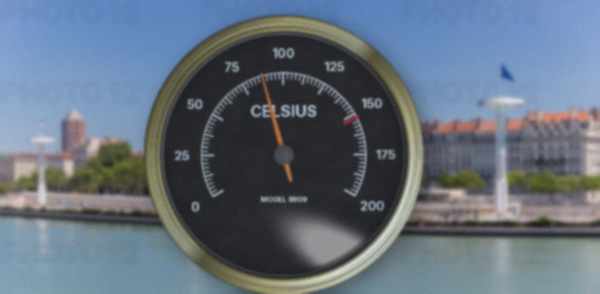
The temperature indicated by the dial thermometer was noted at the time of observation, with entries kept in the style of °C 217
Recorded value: °C 87.5
